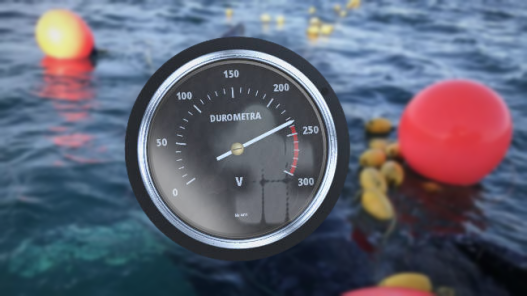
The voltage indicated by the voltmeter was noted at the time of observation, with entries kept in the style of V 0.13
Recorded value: V 235
